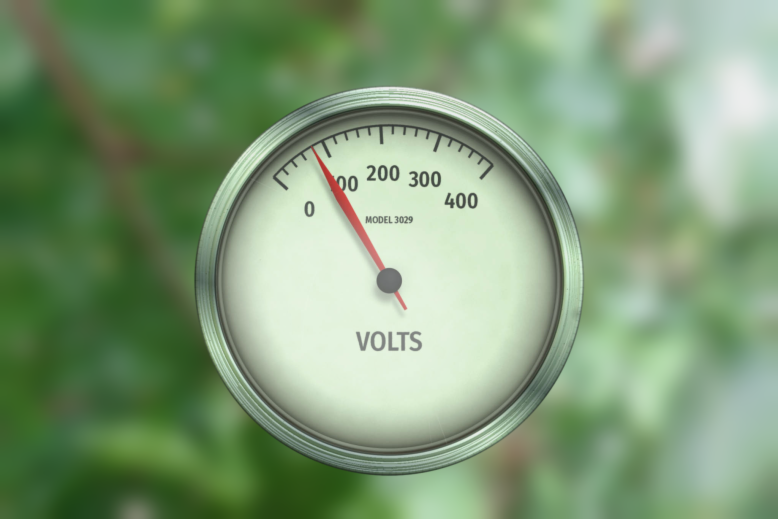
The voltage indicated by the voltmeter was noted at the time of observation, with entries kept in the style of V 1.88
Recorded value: V 80
